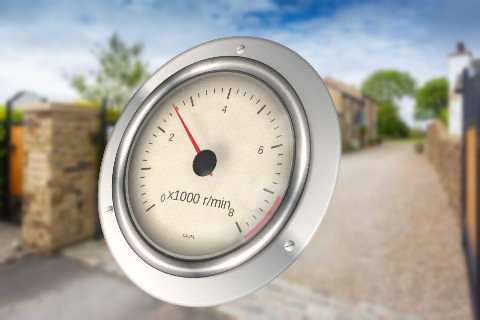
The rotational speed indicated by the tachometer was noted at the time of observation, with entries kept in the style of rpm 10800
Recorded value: rpm 2600
